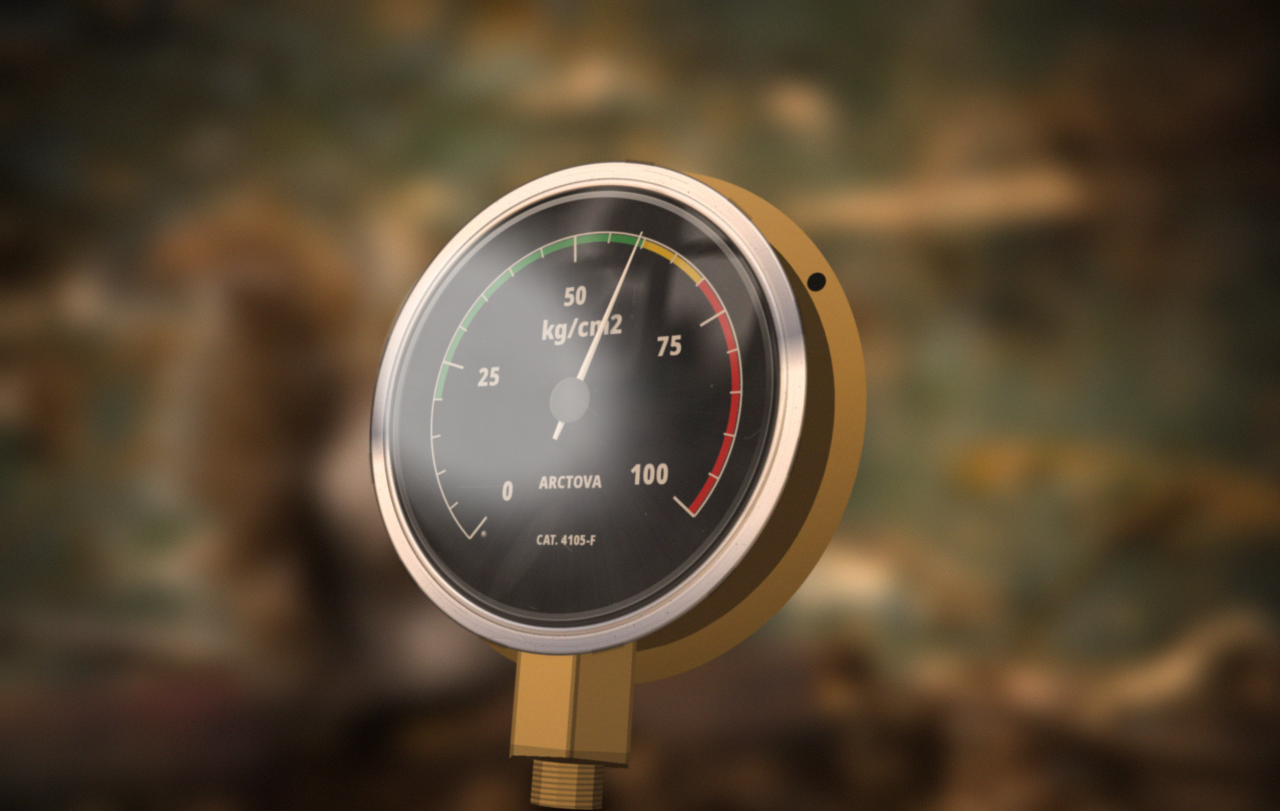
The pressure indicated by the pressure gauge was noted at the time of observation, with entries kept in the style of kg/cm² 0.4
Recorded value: kg/cm² 60
